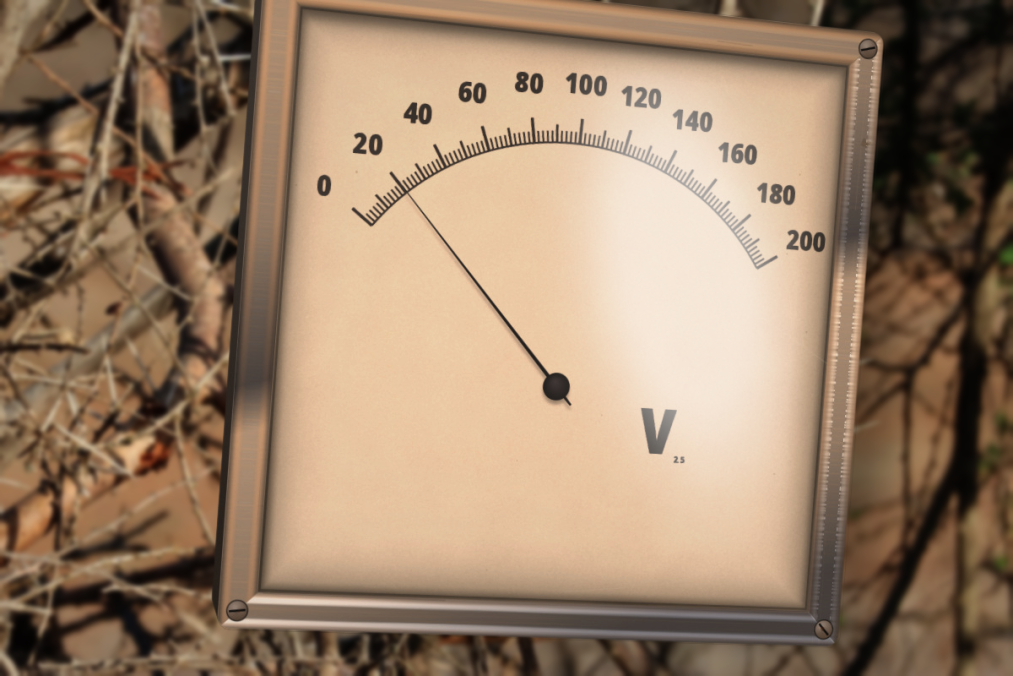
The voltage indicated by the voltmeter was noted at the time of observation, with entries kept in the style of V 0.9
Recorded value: V 20
